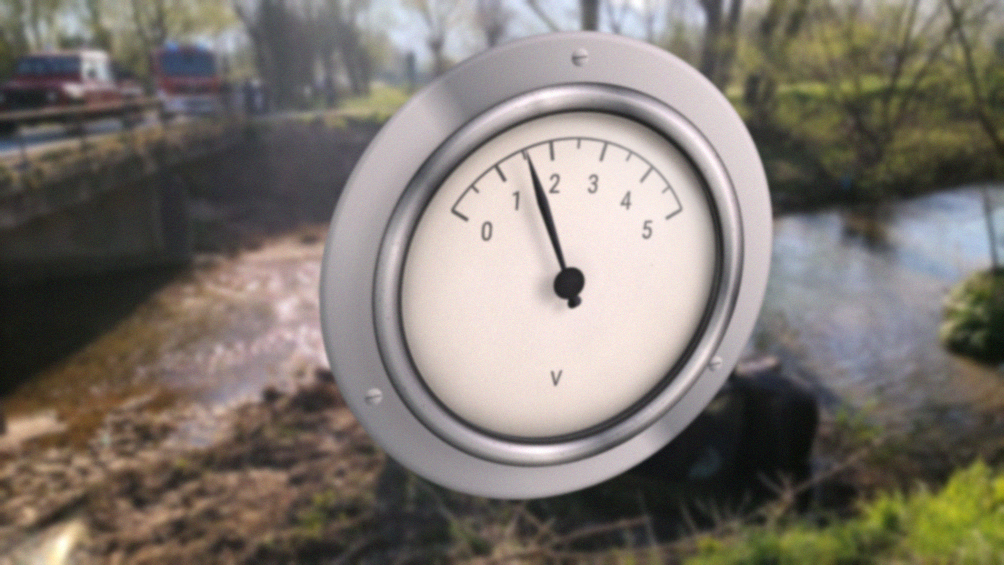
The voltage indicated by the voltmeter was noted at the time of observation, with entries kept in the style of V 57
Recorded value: V 1.5
